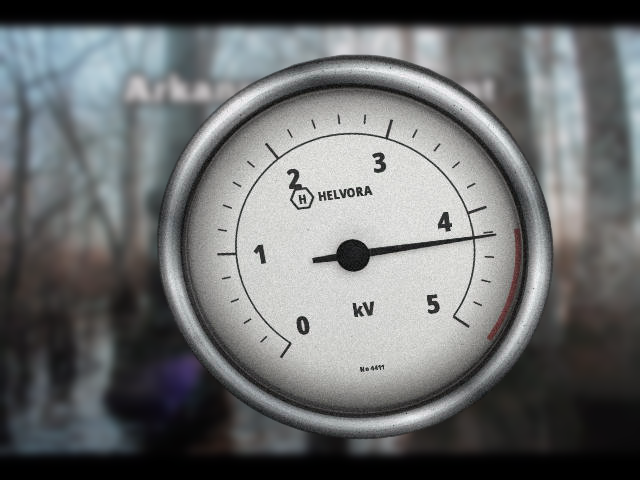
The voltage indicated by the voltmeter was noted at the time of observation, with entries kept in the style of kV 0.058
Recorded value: kV 4.2
